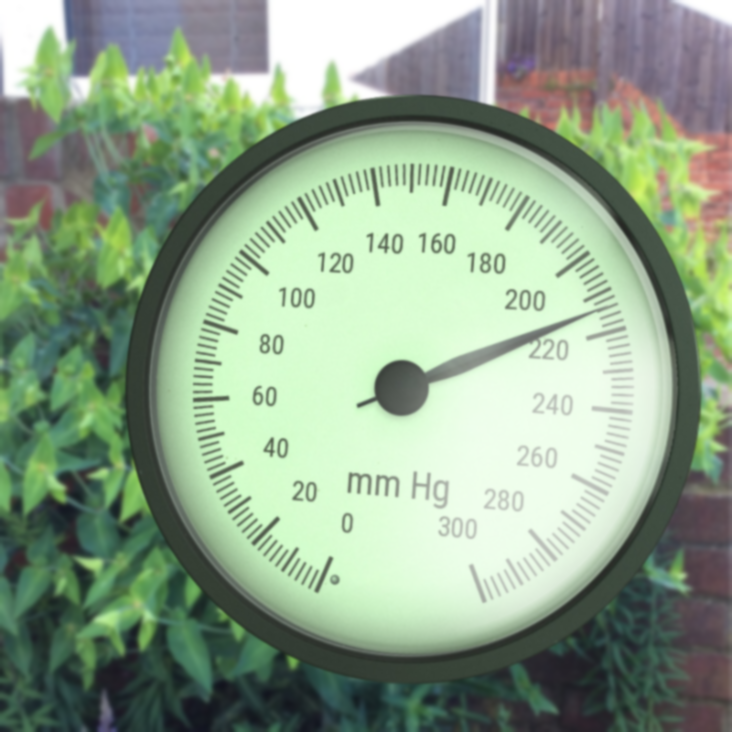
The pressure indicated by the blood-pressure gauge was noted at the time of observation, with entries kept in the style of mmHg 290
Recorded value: mmHg 214
